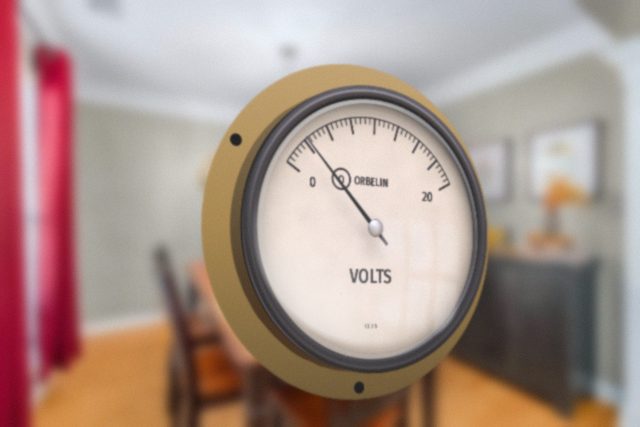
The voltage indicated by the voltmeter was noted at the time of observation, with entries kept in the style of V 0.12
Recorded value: V 2.5
